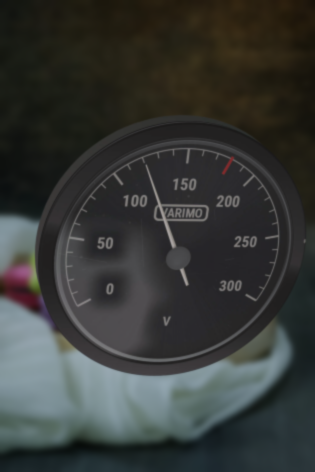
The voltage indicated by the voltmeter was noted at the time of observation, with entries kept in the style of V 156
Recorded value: V 120
